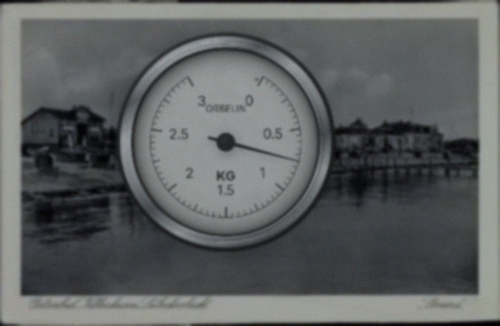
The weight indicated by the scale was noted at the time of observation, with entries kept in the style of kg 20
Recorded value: kg 0.75
